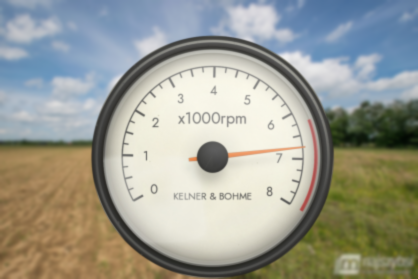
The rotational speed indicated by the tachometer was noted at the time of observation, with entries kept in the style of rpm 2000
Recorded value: rpm 6750
